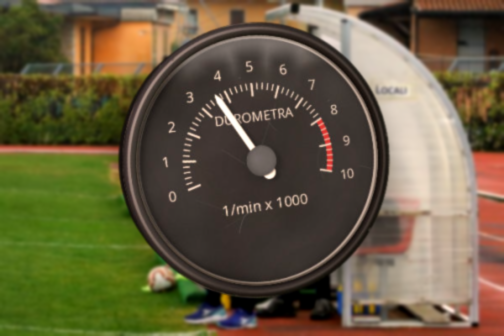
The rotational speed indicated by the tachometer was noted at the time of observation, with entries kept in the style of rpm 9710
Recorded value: rpm 3600
